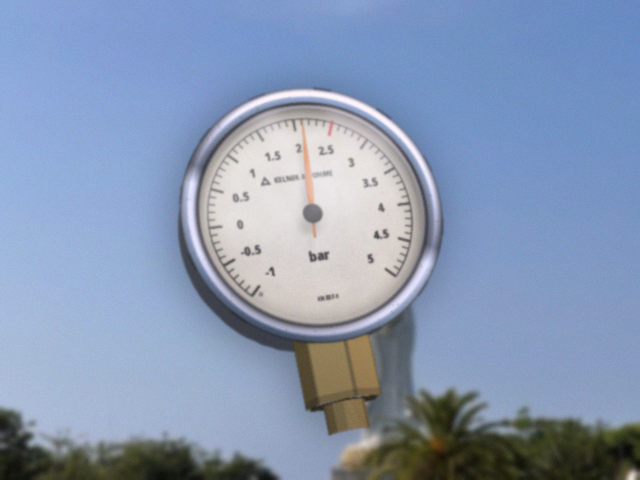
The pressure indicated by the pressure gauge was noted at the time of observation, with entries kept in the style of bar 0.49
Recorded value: bar 2.1
